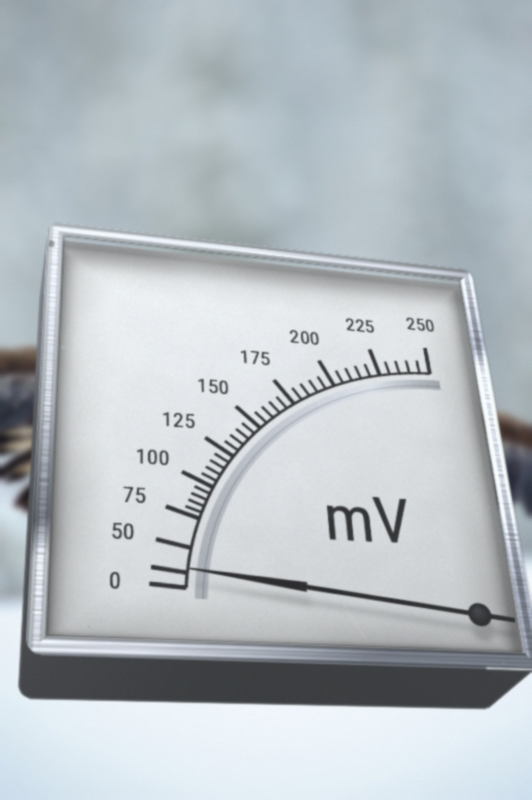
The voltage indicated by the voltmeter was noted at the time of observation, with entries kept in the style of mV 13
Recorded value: mV 25
